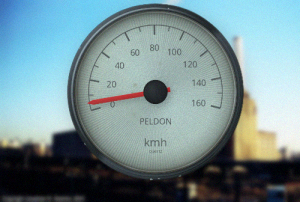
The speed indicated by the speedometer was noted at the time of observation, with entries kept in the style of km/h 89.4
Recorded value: km/h 5
